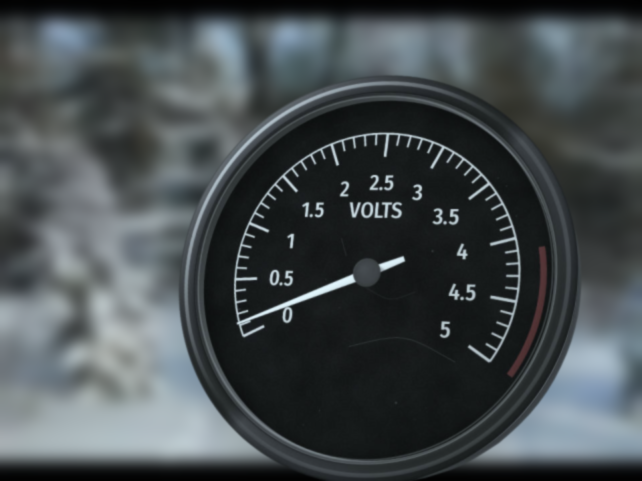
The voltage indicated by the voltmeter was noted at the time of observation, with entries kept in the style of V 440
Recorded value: V 0.1
